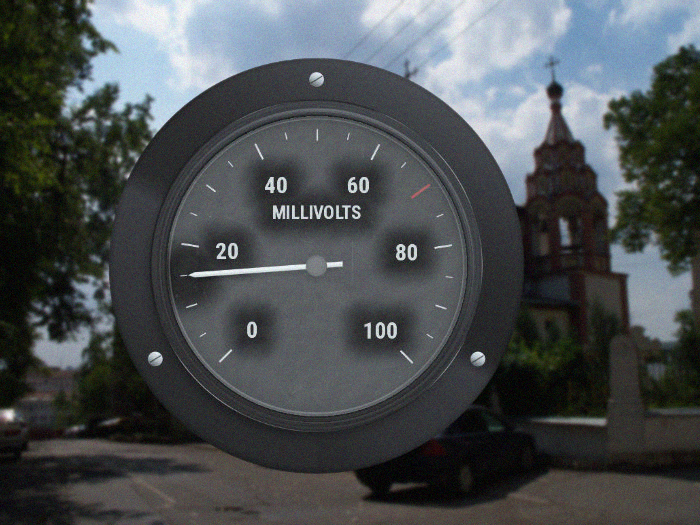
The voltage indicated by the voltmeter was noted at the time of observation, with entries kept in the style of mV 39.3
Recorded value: mV 15
